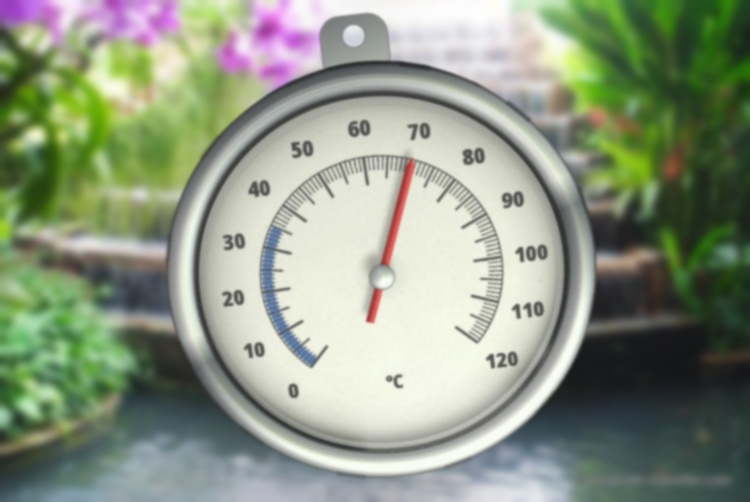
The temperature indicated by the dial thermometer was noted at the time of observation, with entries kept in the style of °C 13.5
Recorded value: °C 70
